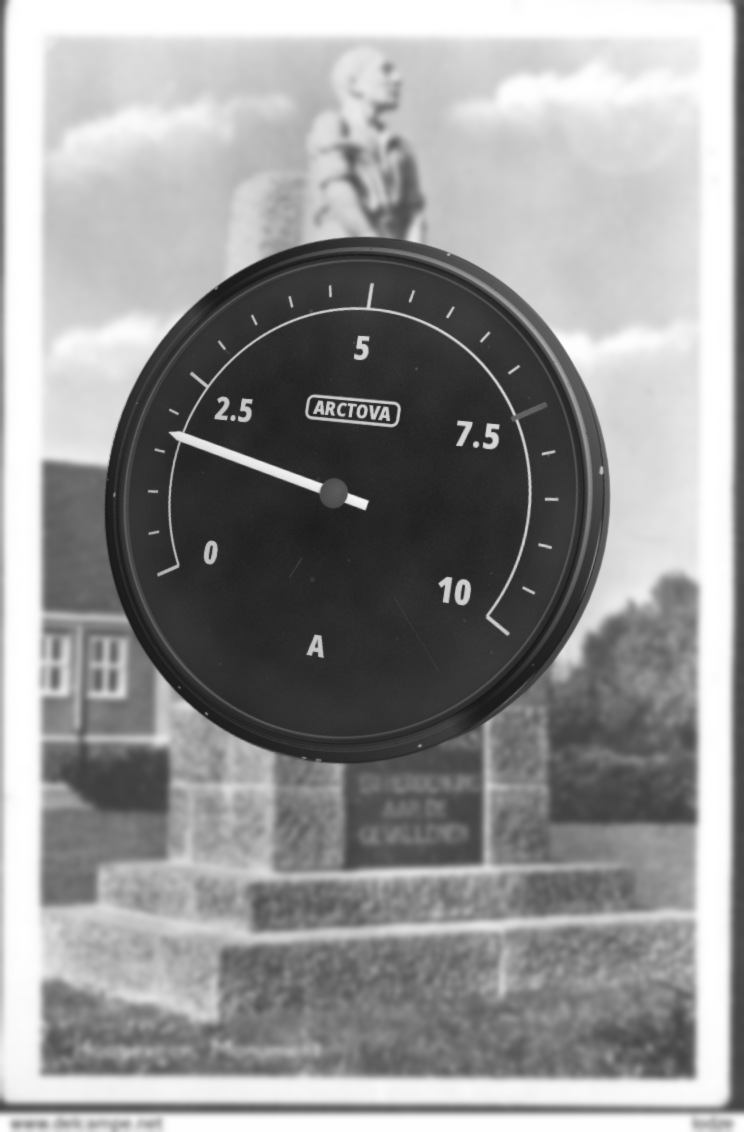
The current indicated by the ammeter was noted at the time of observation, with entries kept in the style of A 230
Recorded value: A 1.75
